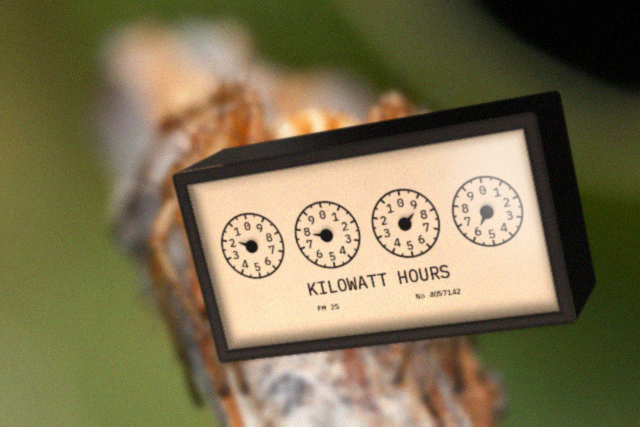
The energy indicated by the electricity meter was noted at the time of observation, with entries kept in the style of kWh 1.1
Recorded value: kWh 1786
